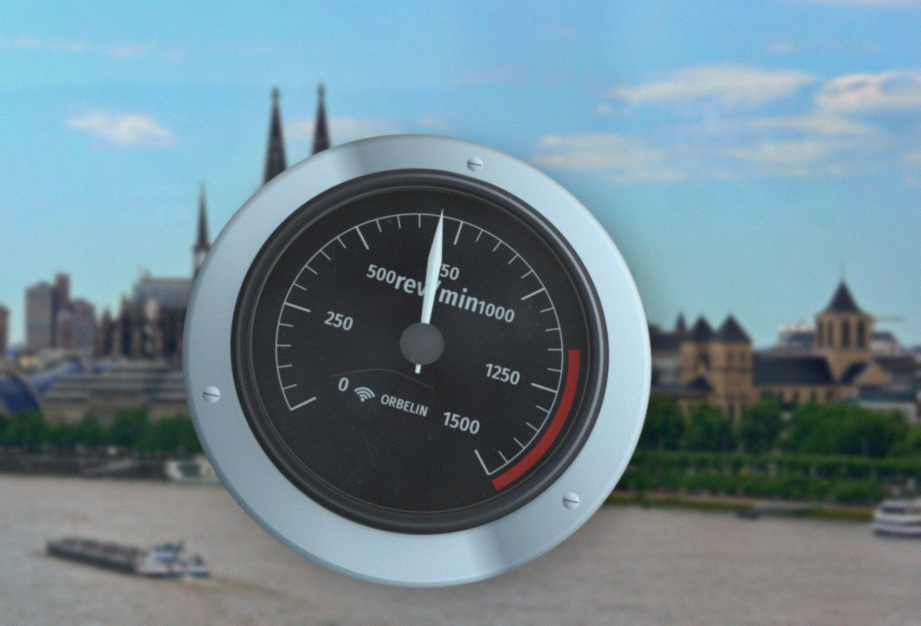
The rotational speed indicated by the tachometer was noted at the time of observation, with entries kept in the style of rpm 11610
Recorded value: rpm 700
